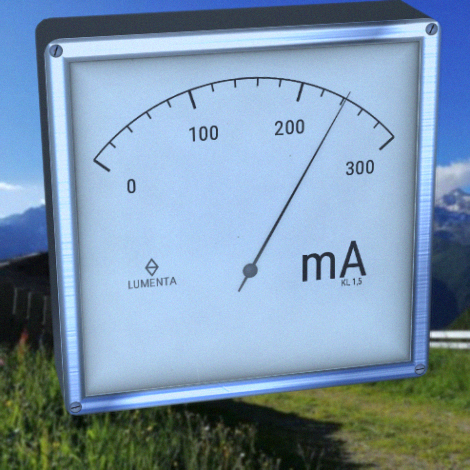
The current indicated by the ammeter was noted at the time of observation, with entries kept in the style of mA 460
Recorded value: mA 240
